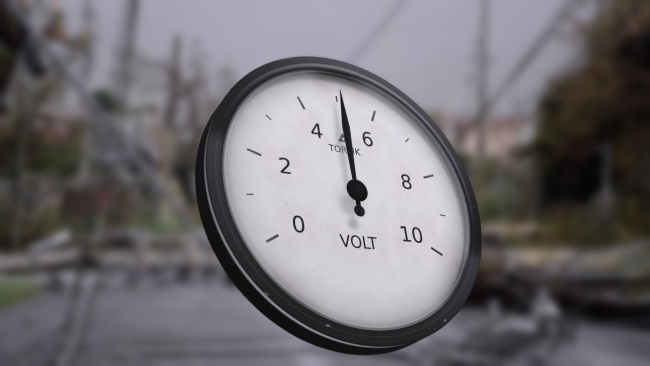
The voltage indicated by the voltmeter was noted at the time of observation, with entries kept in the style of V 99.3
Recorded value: V 5
